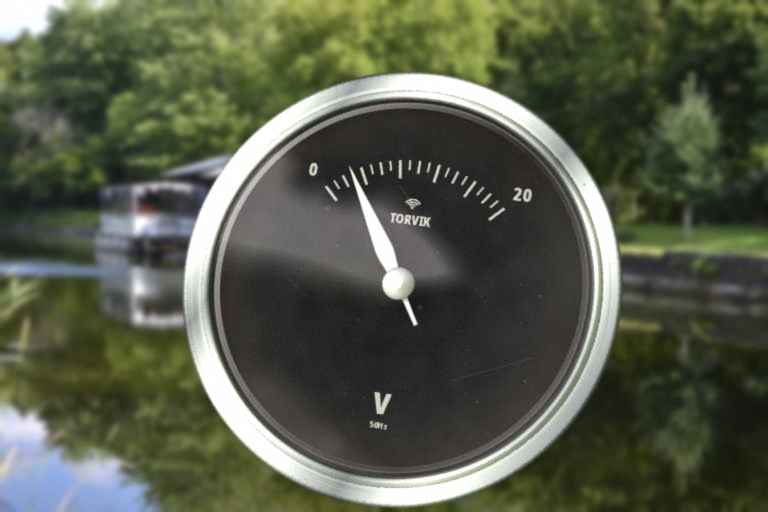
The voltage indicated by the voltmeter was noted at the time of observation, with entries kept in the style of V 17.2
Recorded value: V 3
